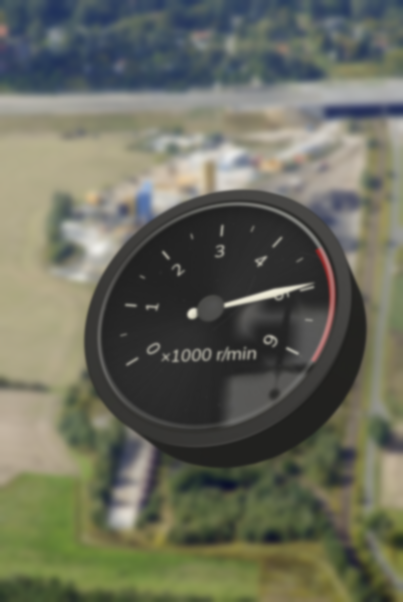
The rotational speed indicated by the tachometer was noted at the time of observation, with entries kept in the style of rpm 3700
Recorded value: rpm 5000
